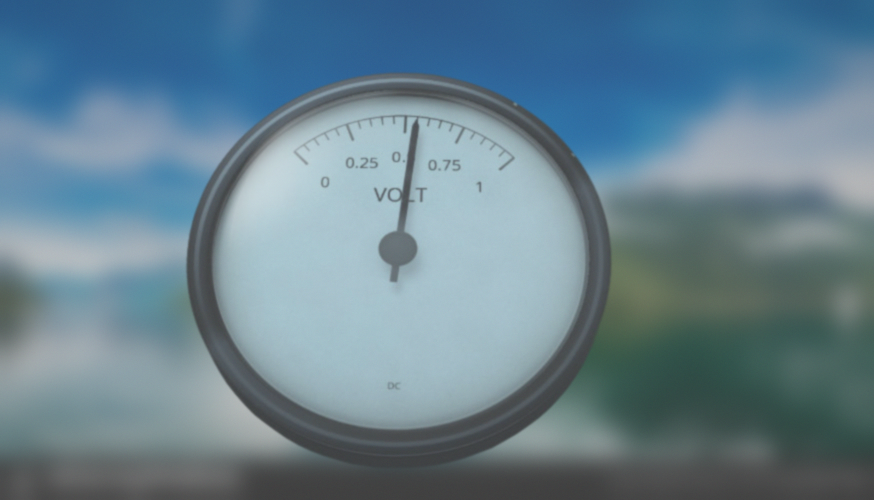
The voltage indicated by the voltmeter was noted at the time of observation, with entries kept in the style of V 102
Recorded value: V 0.55
